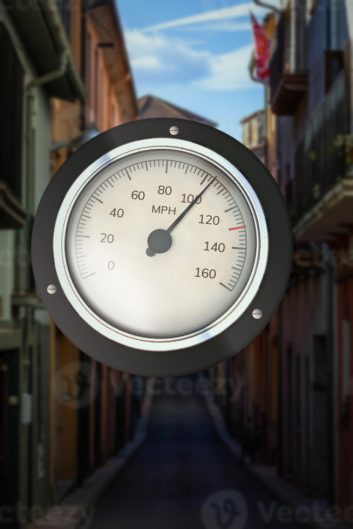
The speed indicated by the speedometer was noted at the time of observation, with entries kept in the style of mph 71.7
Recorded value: mph 104
